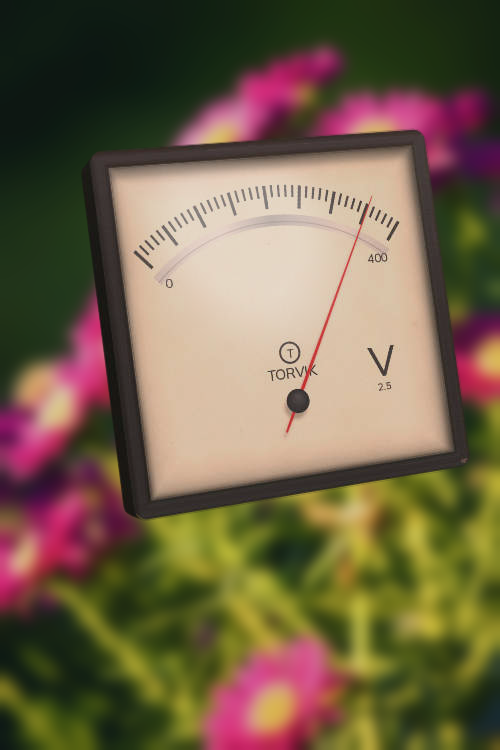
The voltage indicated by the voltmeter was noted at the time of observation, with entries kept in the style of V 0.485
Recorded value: V 350
